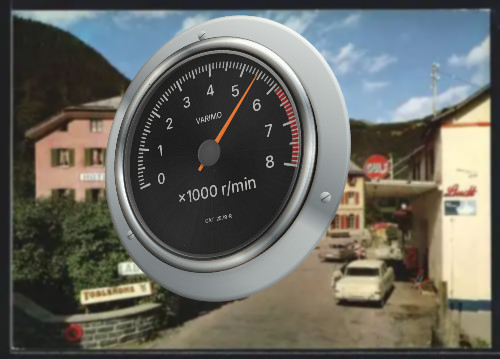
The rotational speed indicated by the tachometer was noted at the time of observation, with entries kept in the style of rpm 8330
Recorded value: rpm 5500
